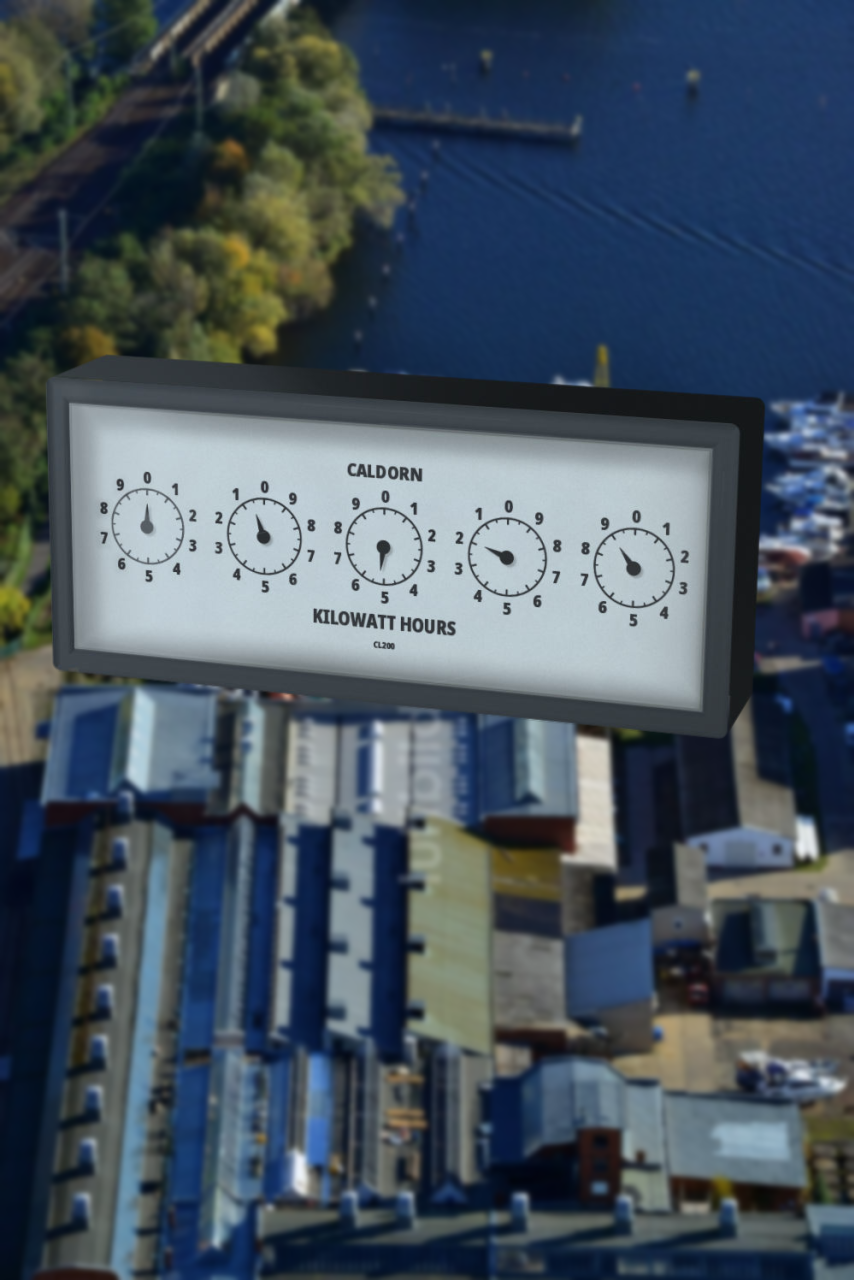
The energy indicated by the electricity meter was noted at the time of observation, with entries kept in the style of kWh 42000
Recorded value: kWh 519
